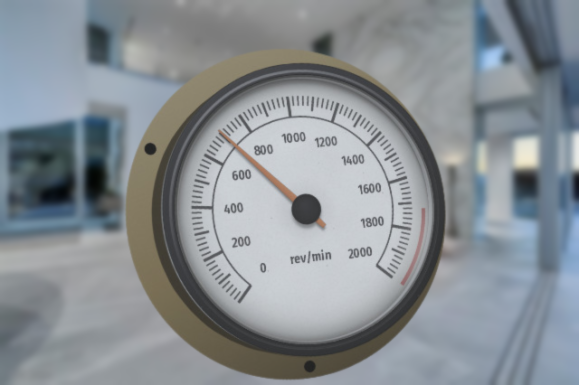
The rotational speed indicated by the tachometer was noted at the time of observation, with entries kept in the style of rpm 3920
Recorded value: rpm 700
